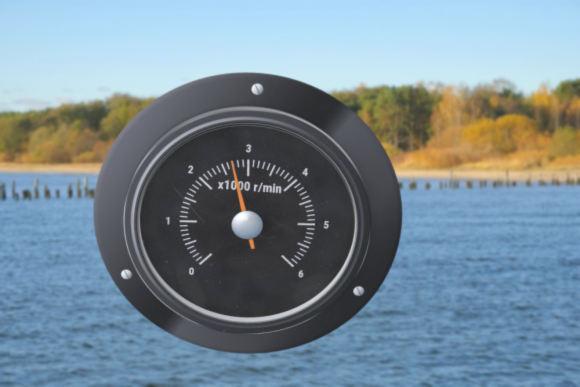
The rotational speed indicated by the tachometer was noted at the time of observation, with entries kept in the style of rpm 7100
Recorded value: rpm 2700
